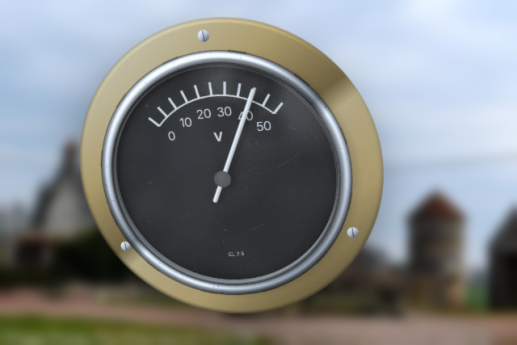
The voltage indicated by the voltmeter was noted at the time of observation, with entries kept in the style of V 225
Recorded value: V 40
